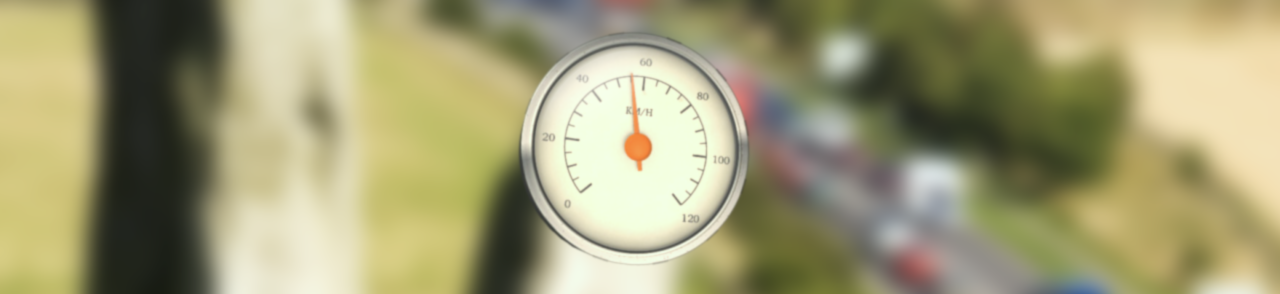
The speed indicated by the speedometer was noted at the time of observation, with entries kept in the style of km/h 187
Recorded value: km/h 55
